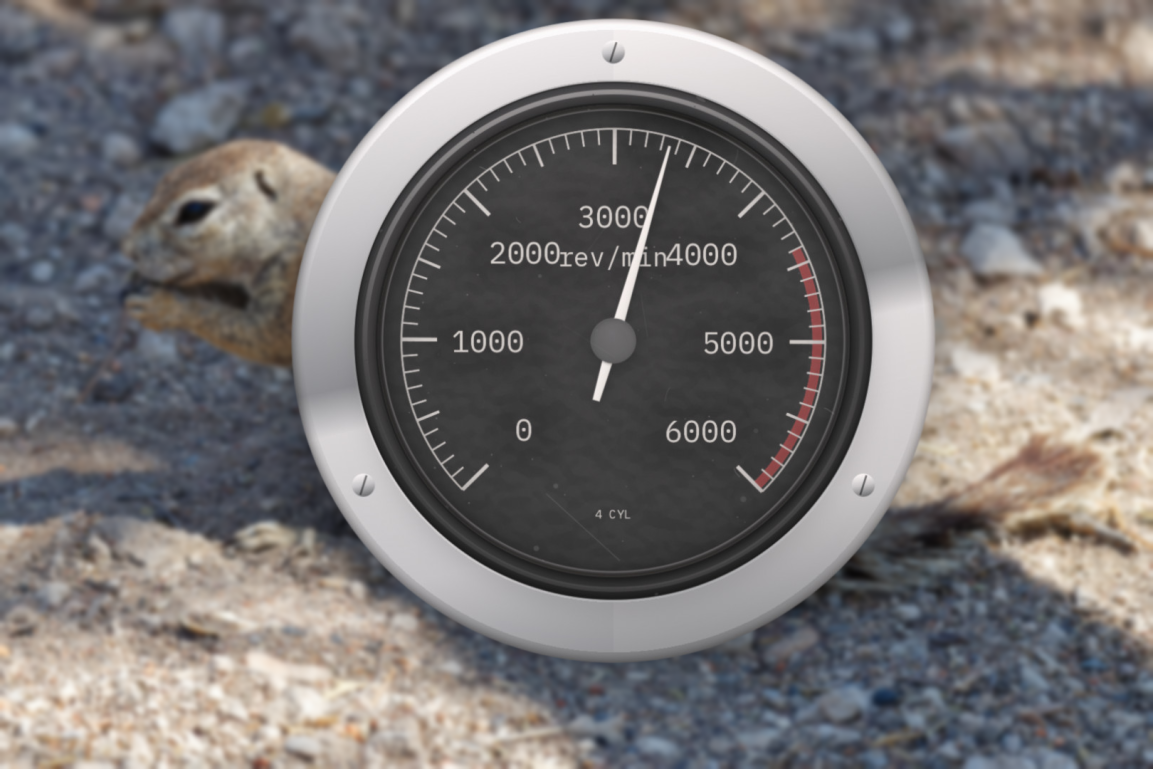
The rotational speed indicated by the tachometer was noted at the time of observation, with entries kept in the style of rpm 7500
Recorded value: rpm 3350
